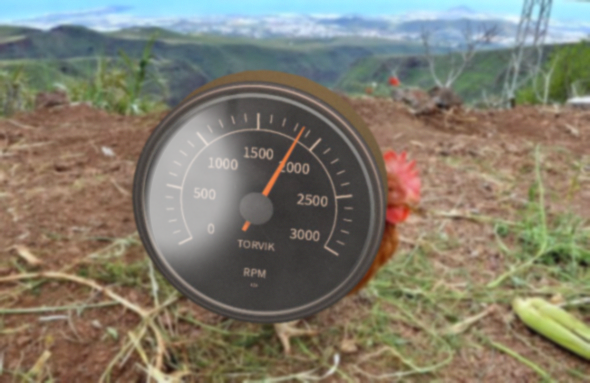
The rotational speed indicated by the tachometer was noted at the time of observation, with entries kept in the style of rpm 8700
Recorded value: rpm 1850
